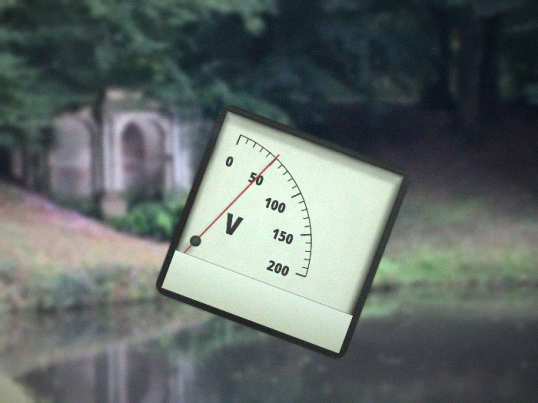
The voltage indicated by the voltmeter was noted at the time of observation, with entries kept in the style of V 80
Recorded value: V 50
